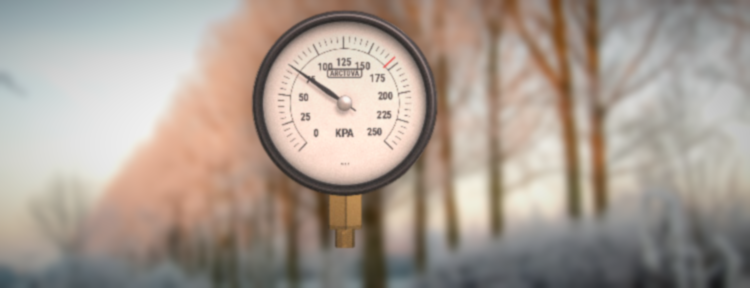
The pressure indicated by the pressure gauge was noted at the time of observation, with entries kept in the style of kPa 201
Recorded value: kPa 75
